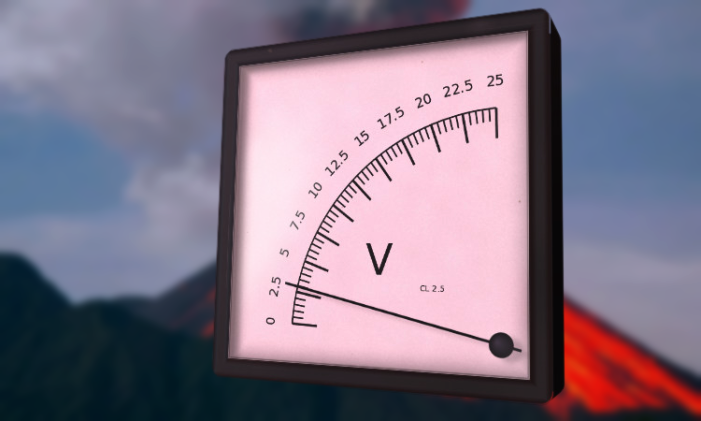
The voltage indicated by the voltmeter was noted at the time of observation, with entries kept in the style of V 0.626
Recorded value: V 3
